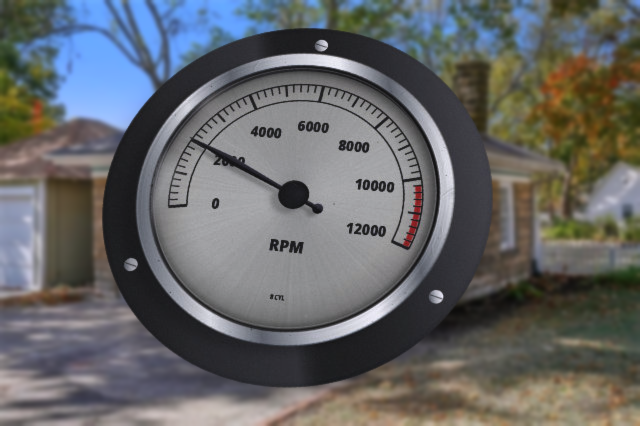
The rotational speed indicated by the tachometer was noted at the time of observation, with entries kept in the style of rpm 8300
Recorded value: rpm 2000
